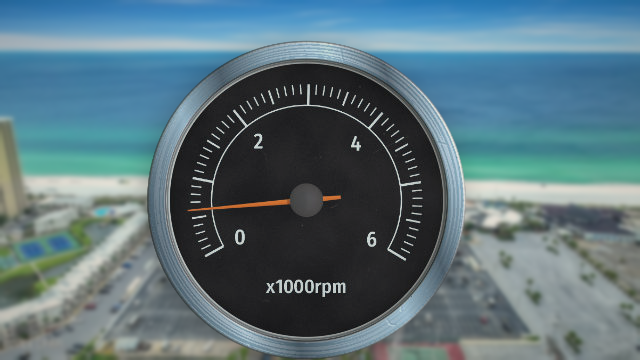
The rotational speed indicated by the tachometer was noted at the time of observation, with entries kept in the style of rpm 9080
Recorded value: rpm 600
